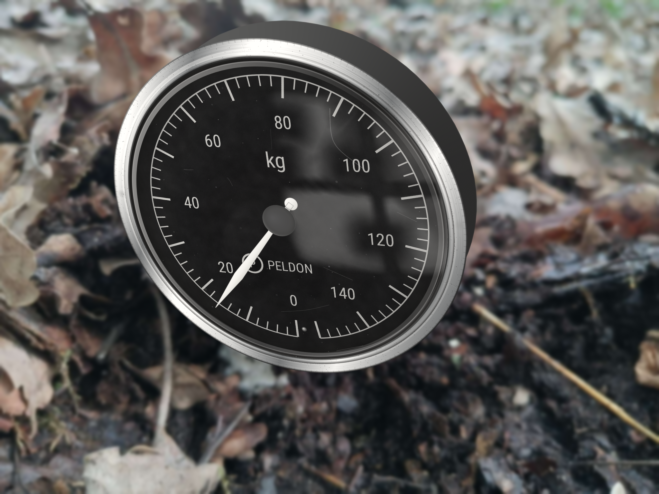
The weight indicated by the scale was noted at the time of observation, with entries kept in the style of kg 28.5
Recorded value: kg 16
